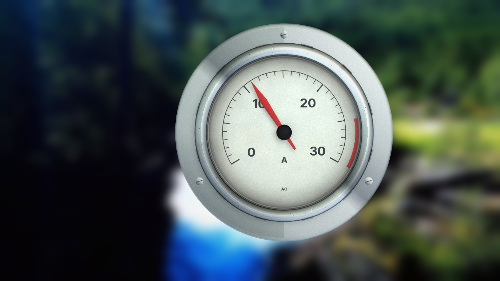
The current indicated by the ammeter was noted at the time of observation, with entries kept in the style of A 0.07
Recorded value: A 11
